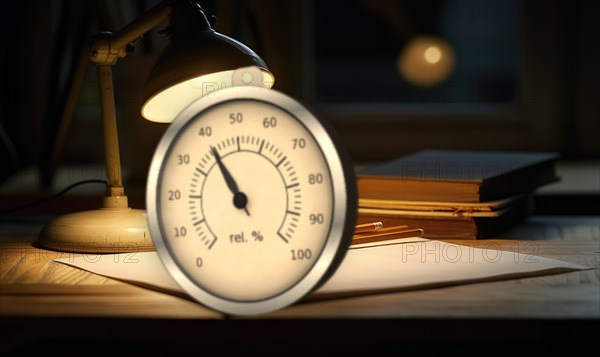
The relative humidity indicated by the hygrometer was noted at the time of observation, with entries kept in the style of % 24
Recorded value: % 40
